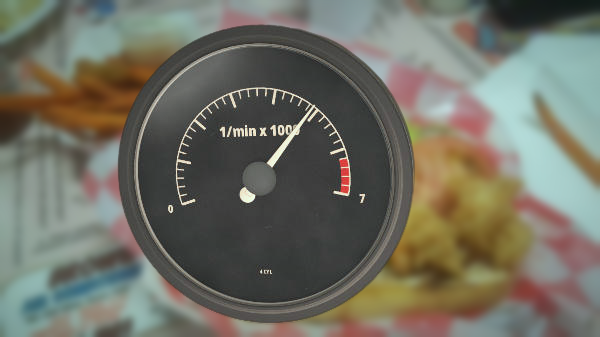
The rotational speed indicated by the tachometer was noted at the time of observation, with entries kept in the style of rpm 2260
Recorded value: rpm 4900
